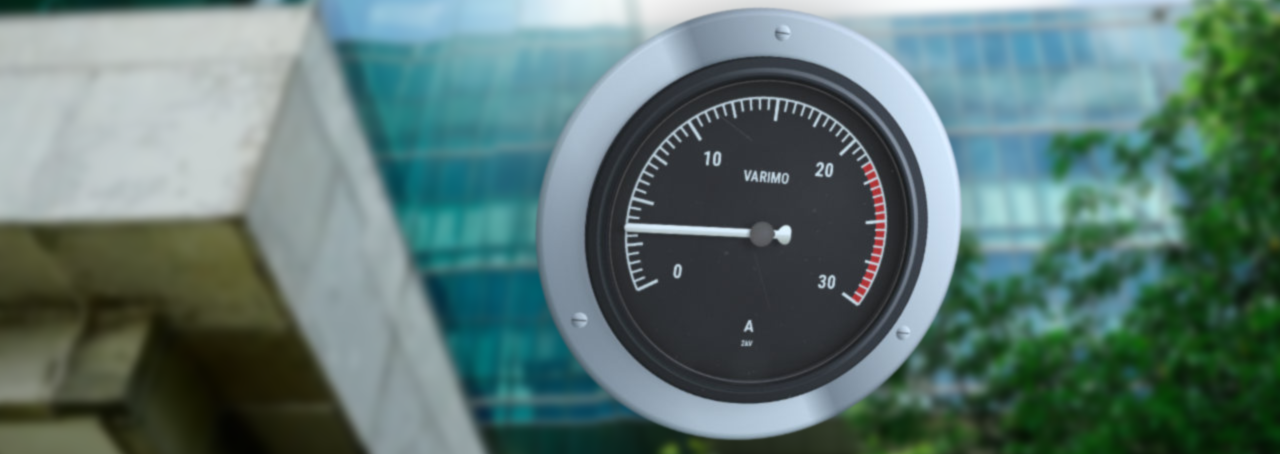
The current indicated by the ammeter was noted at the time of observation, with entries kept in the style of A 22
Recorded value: A 3.5
